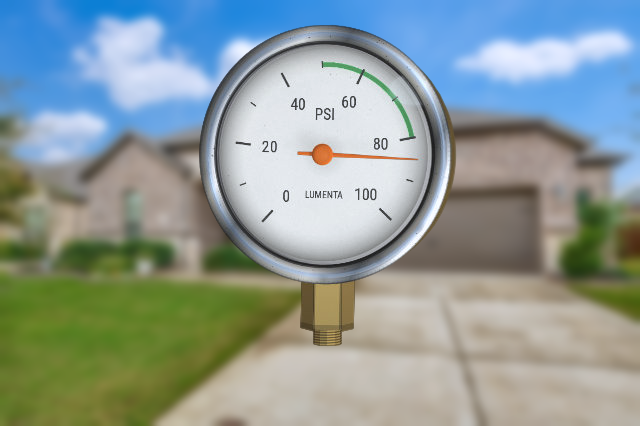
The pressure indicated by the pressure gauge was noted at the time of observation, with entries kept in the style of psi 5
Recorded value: psi 85
